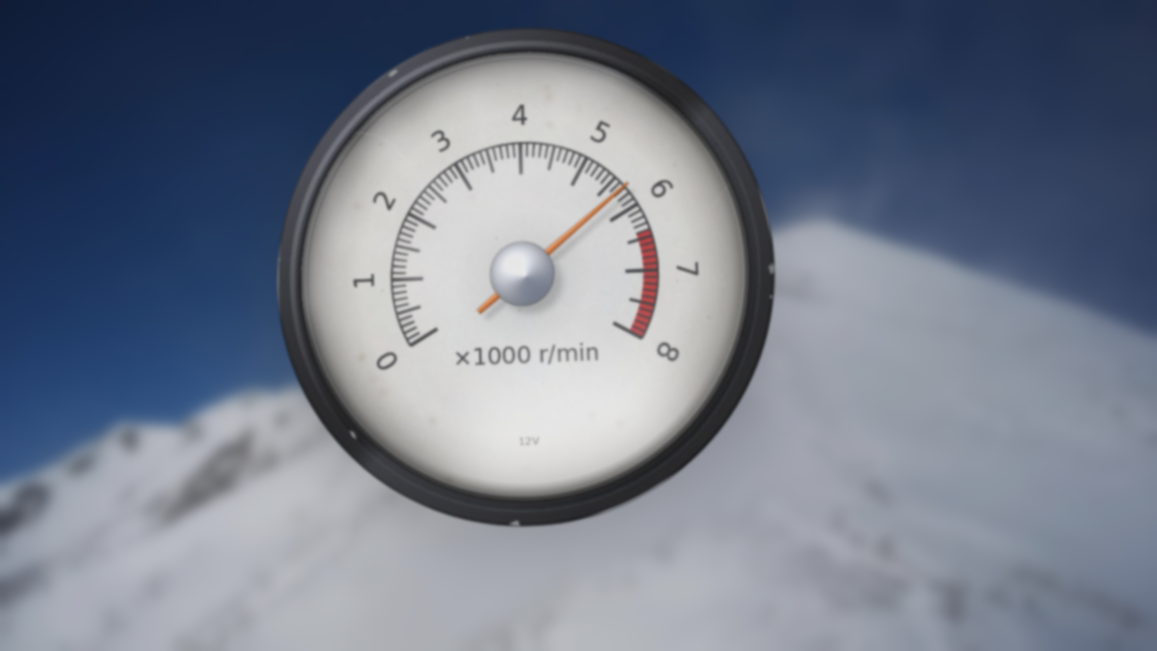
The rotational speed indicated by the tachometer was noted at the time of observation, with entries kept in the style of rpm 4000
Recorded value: rpm 5700
